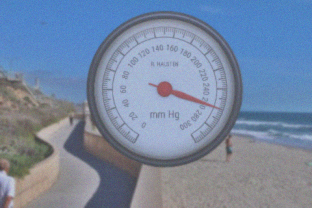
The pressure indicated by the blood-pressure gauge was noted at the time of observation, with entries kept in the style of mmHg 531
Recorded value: mmHg 260
